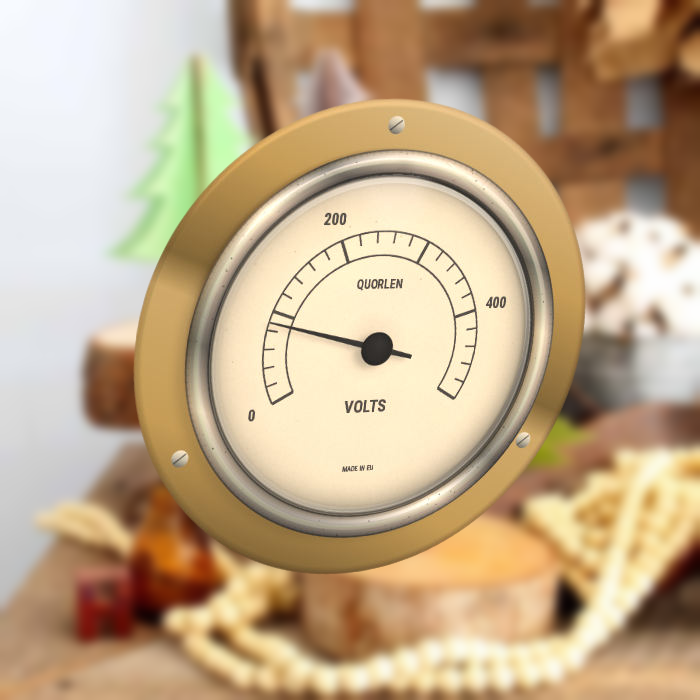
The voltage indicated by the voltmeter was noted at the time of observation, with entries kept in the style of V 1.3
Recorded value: V 90
